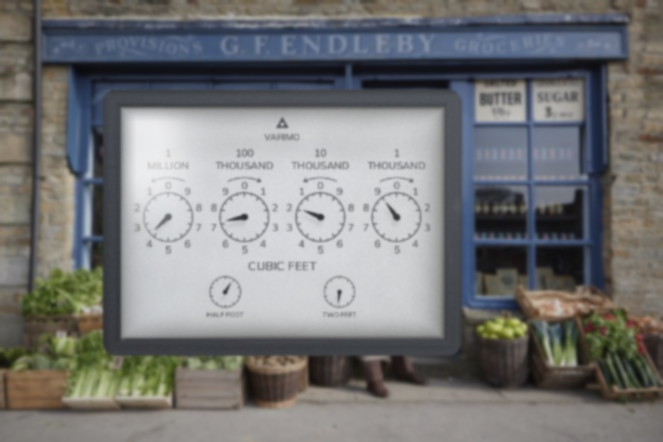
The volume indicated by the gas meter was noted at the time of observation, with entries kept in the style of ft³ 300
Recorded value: ft³ 371900
